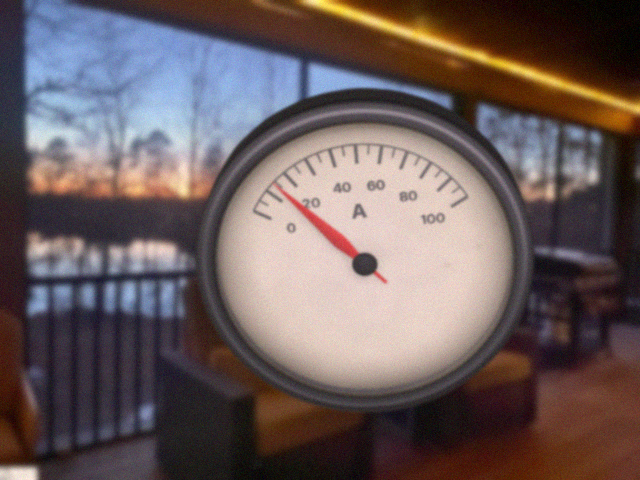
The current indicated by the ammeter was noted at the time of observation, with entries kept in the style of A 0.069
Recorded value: A 15
